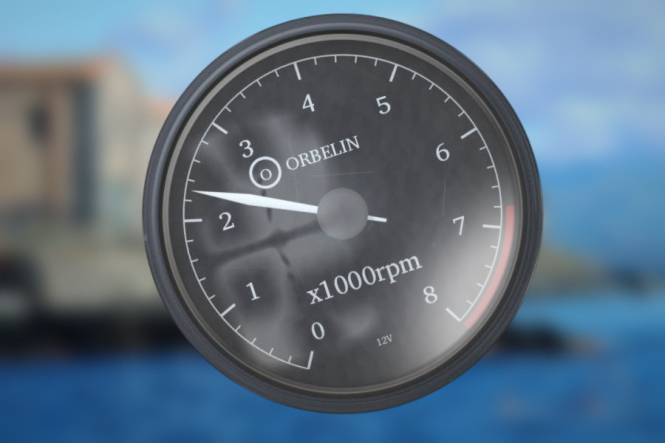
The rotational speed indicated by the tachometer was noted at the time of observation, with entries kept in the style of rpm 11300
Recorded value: rpm 2300
